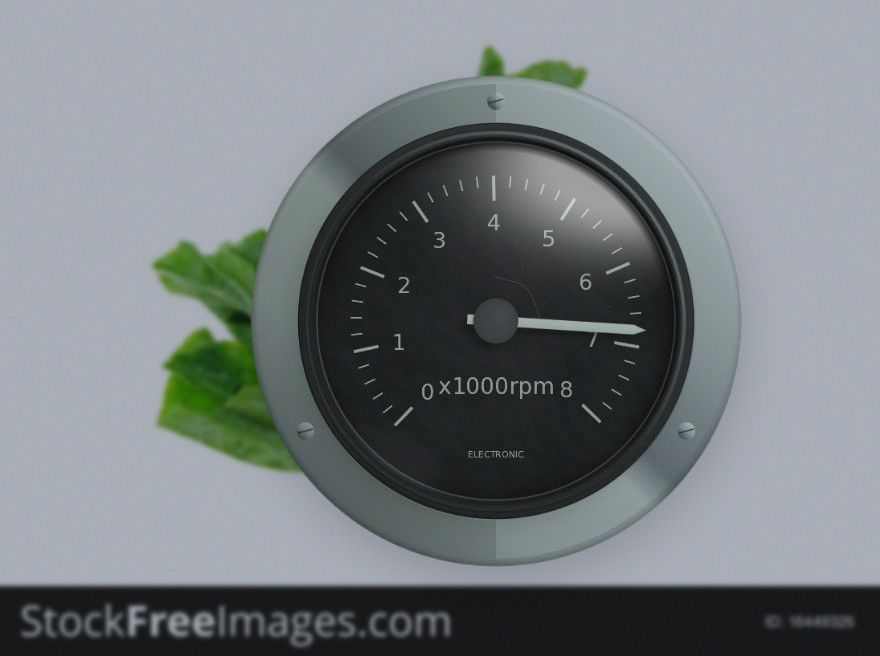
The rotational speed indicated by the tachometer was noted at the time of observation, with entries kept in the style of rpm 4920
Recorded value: rpm 6800
